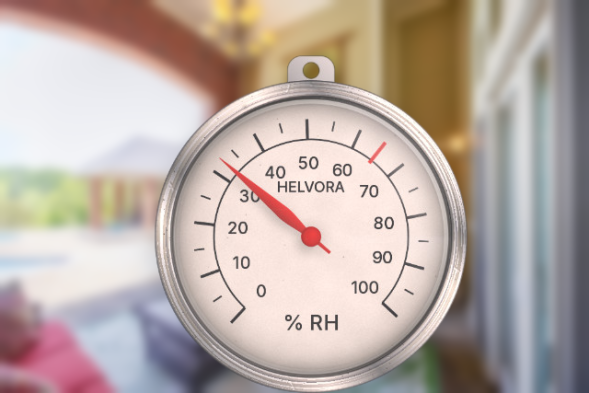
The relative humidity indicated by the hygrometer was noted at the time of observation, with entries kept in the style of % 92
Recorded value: % 32.5
